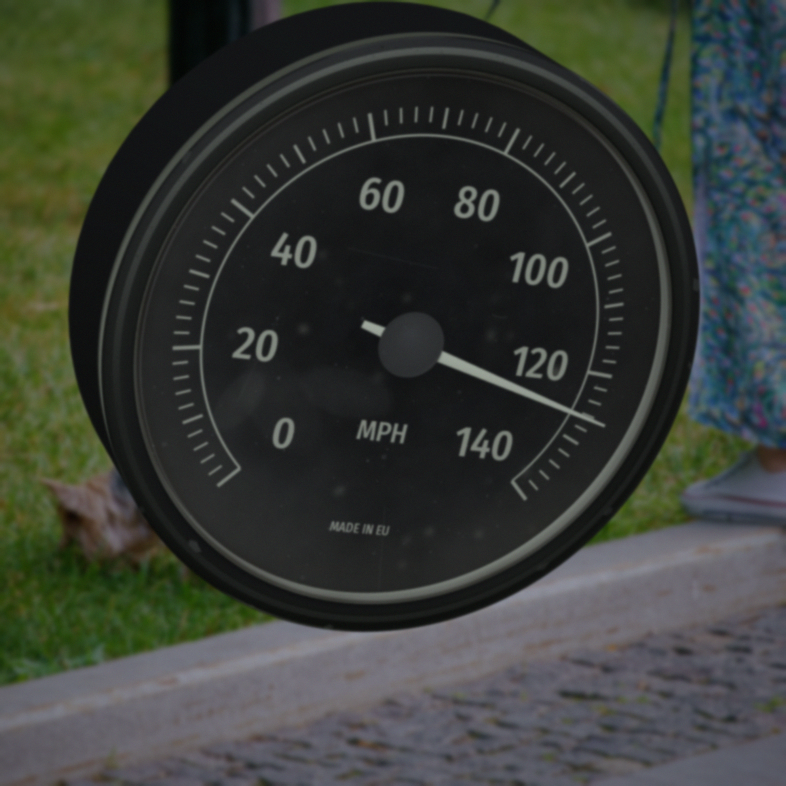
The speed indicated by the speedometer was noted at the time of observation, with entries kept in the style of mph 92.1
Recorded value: mph 126
